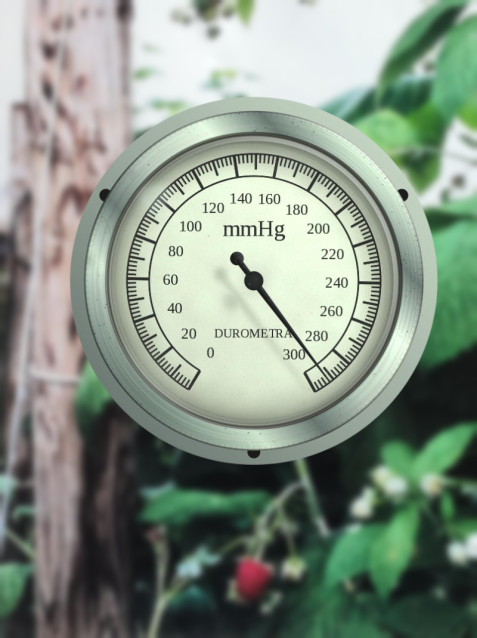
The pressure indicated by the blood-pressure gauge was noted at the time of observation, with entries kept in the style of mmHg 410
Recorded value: mmHg 292
